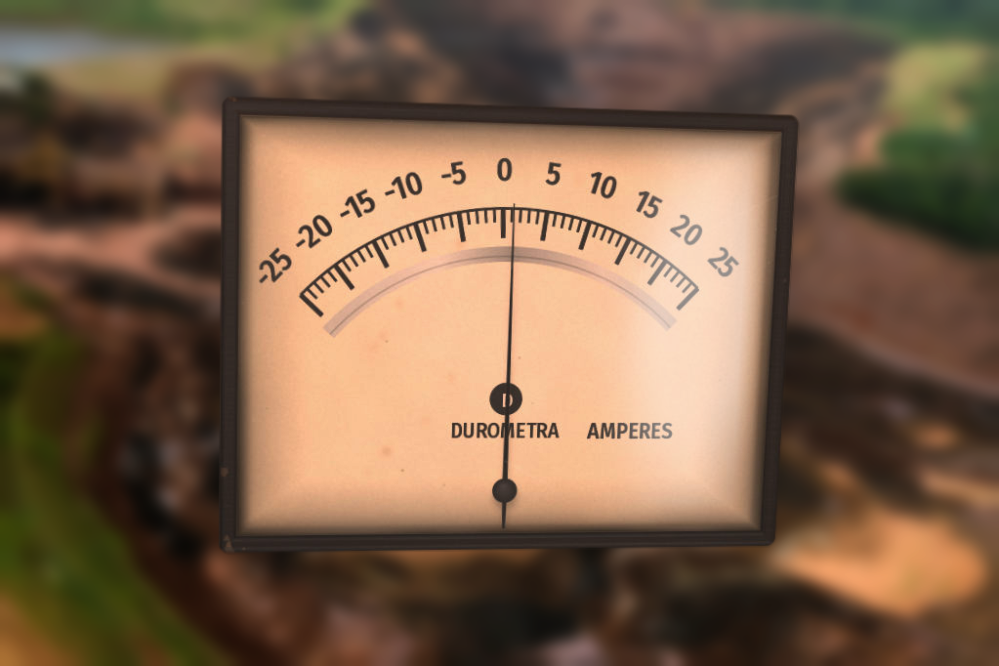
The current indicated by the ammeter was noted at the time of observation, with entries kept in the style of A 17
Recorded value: A 1
